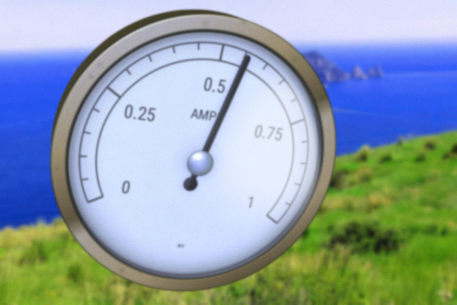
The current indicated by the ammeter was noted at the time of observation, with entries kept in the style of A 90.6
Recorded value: A 0.55
